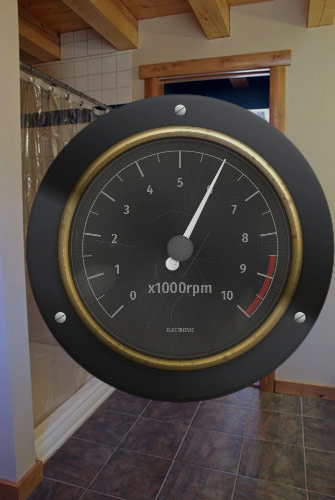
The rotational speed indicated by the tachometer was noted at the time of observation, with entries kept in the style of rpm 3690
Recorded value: rpm 6000
